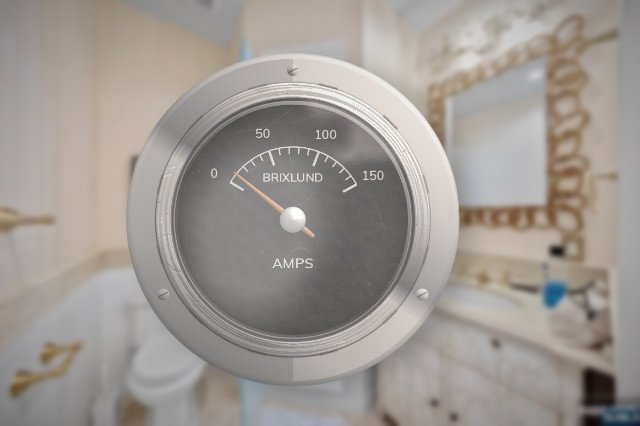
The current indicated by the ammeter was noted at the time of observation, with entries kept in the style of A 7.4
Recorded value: A 10
